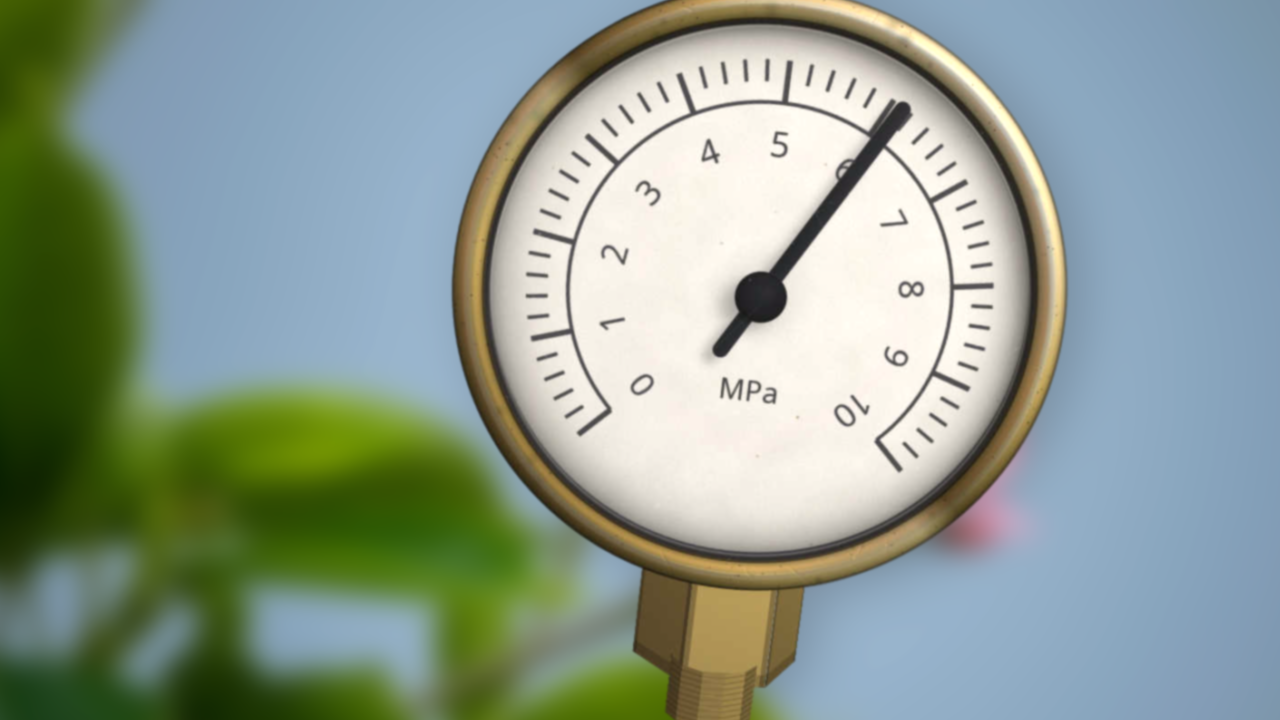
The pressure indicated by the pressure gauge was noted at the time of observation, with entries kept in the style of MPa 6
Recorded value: MPa 6.1
